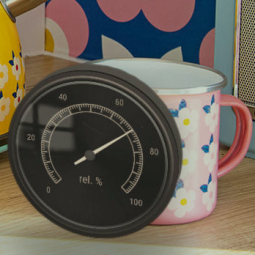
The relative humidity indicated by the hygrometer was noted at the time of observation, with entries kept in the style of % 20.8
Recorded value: % 70
